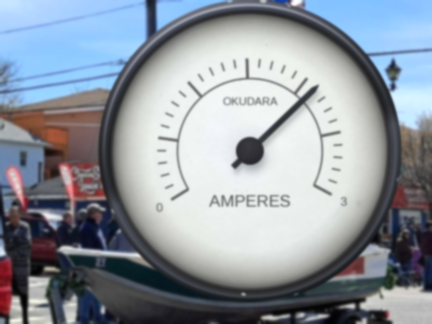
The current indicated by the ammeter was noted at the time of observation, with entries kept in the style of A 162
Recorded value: A 2.1
